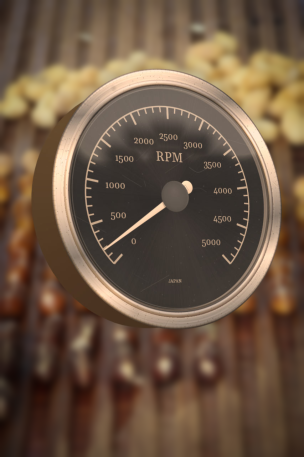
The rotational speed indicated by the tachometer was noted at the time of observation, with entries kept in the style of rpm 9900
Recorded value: rpm 200
